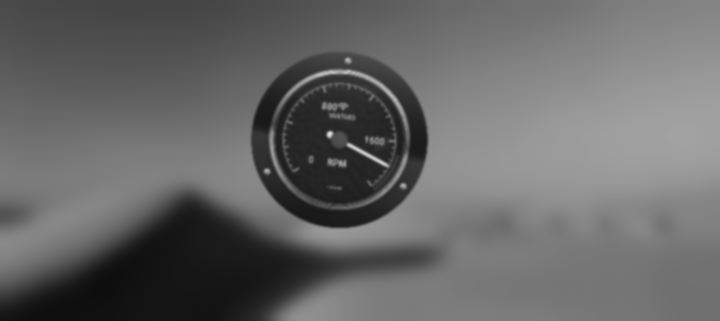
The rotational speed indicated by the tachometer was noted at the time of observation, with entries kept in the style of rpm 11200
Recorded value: rpm 1800
